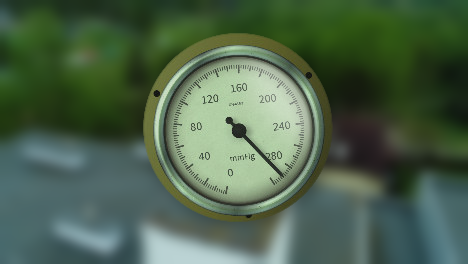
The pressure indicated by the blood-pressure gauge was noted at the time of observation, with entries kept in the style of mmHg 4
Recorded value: mmHg 290
